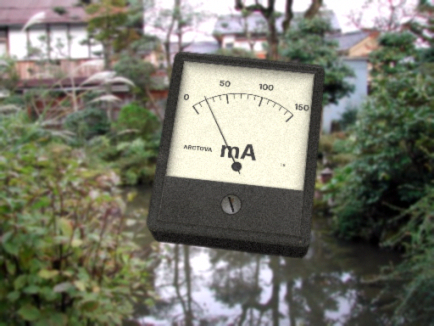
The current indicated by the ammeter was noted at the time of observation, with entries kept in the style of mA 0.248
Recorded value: mA 20
